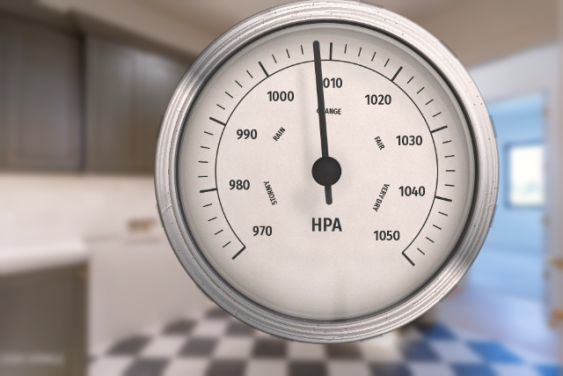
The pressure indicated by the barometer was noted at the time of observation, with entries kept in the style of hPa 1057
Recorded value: hPa 1008
